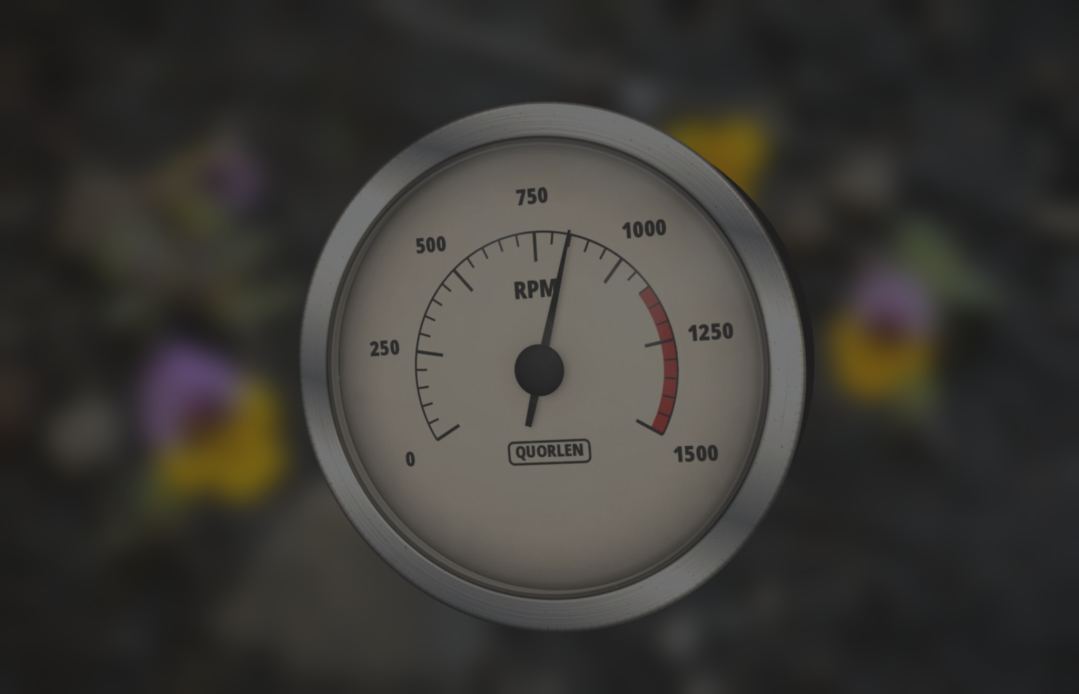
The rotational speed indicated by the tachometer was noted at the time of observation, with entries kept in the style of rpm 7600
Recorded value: rpm 850
